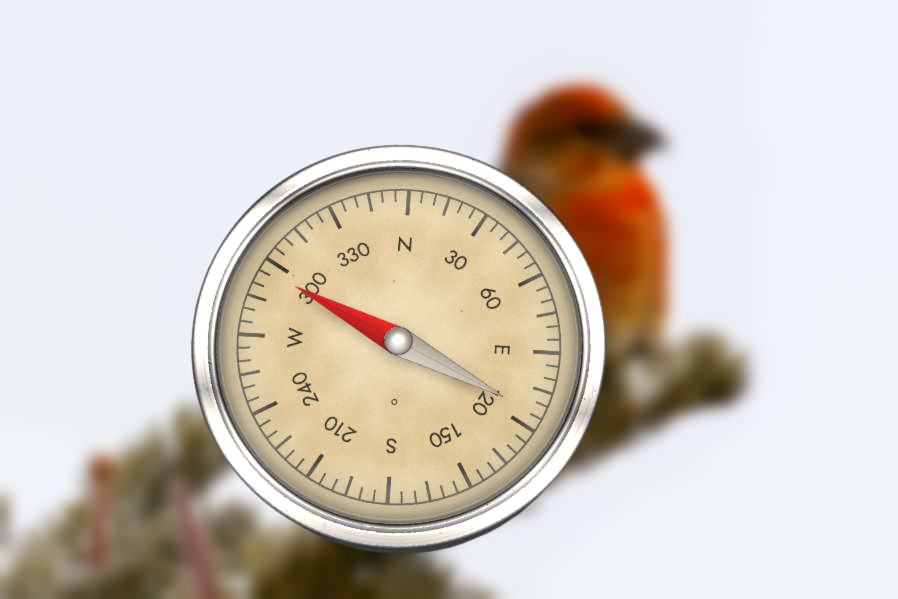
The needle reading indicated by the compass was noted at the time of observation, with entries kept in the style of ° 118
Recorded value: ° 295
